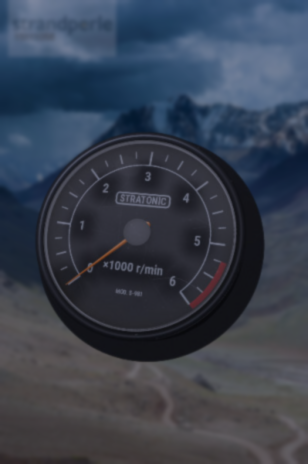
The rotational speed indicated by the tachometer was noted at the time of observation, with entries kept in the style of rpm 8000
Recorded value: rpm 0
